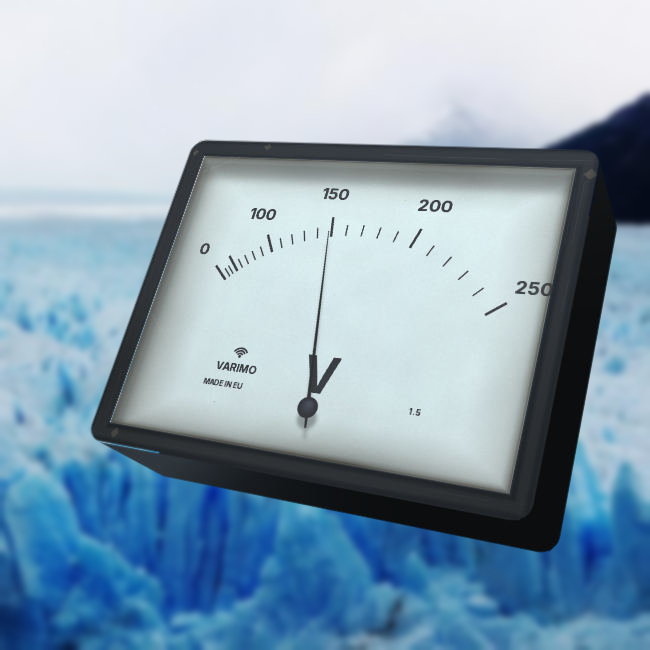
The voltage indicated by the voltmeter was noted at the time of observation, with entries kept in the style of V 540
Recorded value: V 150
